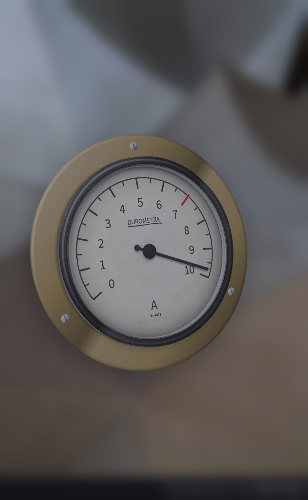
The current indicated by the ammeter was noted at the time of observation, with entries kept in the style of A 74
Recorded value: A 9.75
